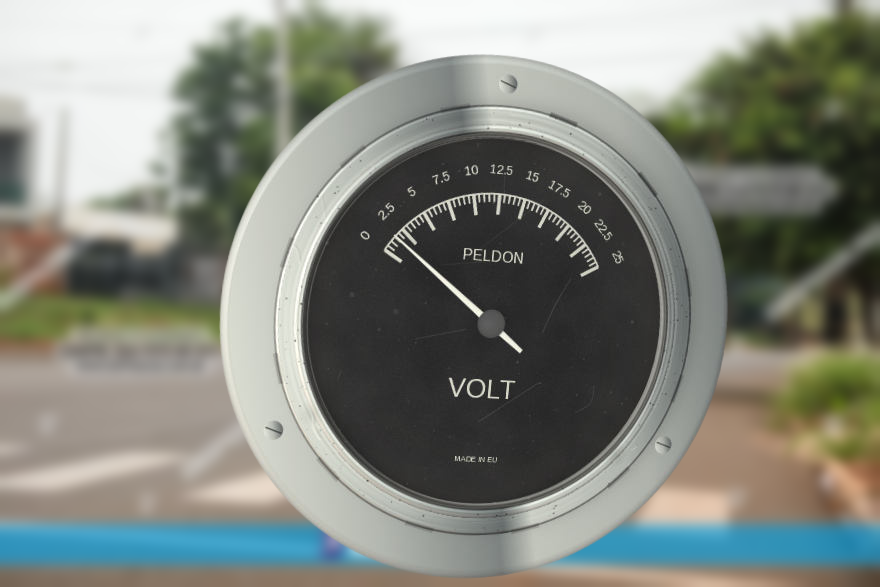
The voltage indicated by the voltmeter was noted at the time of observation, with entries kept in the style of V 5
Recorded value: V 1.5
